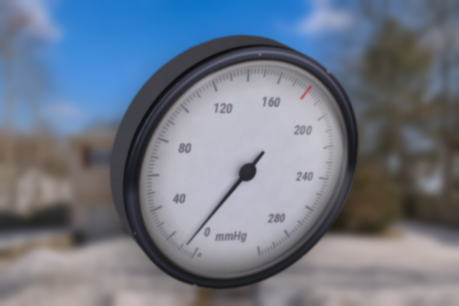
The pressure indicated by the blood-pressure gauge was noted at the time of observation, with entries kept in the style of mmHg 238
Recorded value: mmHg 10
